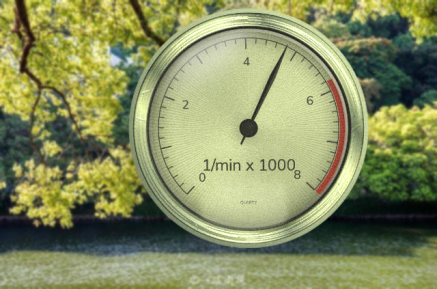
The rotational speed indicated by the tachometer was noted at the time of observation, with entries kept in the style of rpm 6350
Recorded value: rpm 4800
